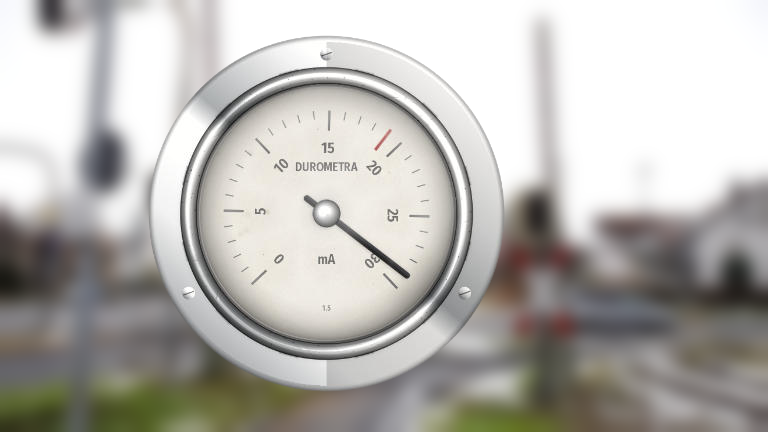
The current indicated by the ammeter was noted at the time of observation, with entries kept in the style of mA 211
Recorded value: mA 29
